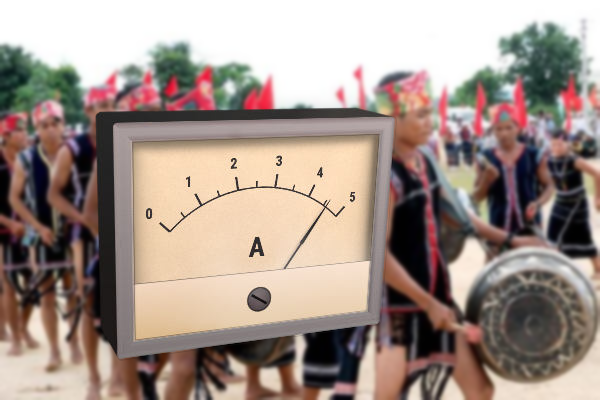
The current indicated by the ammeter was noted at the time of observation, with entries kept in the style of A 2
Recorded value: A 4.5
